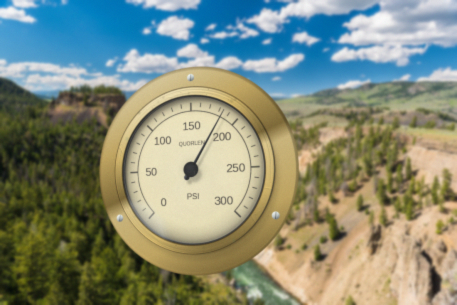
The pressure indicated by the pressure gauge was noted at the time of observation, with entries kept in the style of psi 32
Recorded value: psi 185
